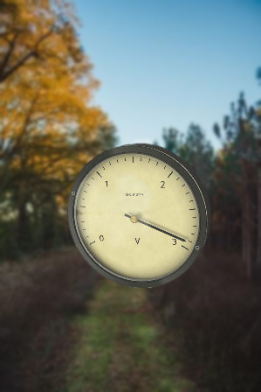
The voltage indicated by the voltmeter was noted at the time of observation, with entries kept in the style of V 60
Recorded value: V 2.9
